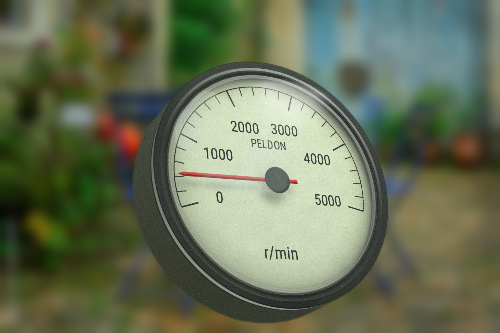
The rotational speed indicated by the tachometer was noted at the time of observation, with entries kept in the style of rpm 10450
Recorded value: rpm 400
